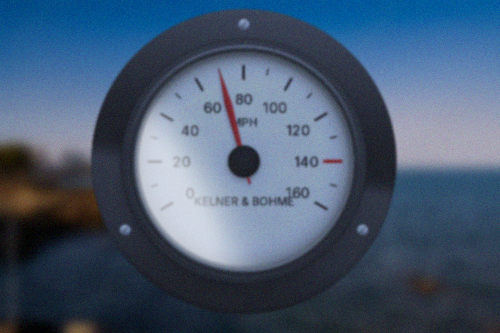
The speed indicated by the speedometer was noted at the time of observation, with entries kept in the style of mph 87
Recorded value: mph 70
